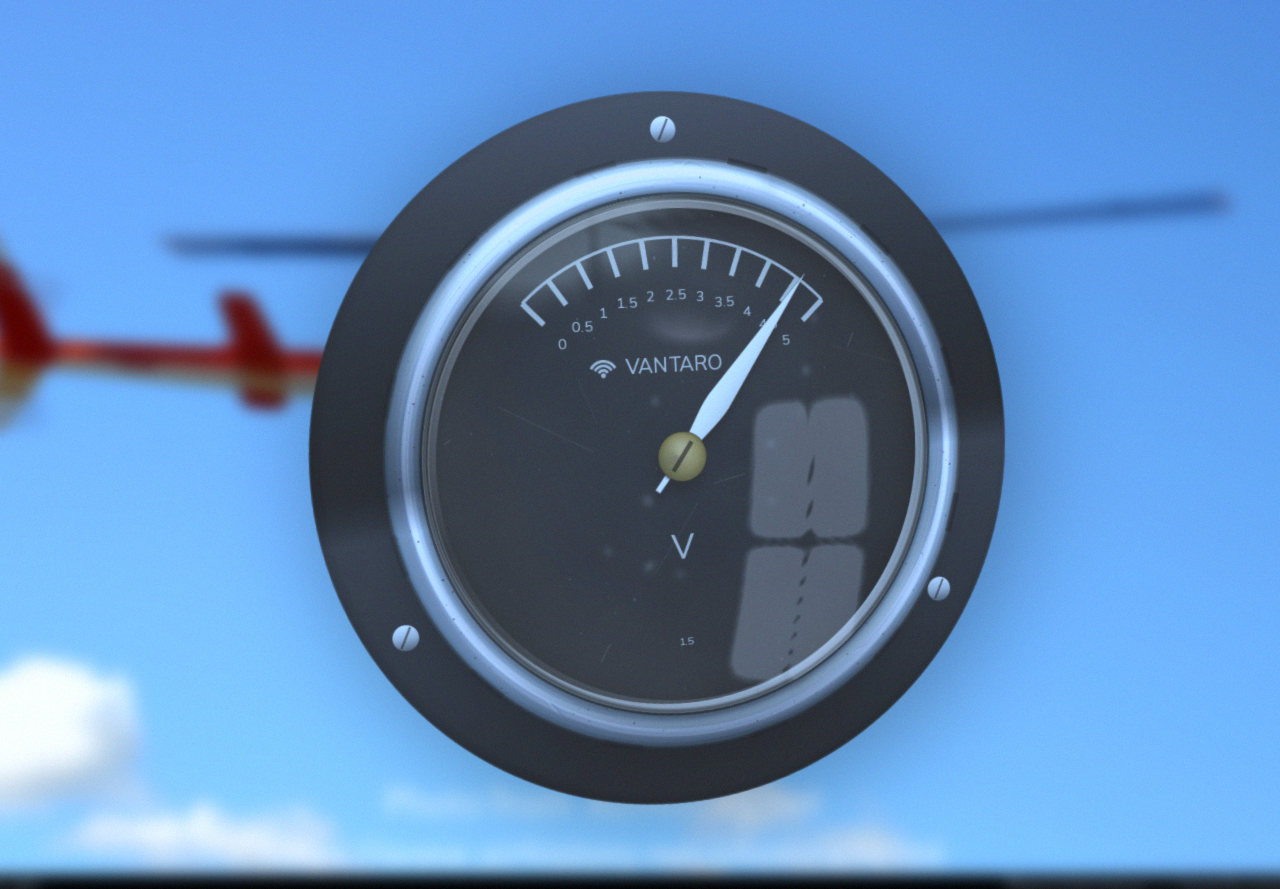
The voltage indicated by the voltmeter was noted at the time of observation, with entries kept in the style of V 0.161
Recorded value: V 4.5
